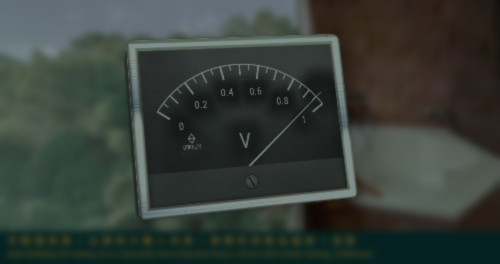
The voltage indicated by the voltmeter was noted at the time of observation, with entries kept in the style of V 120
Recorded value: V 0.95
